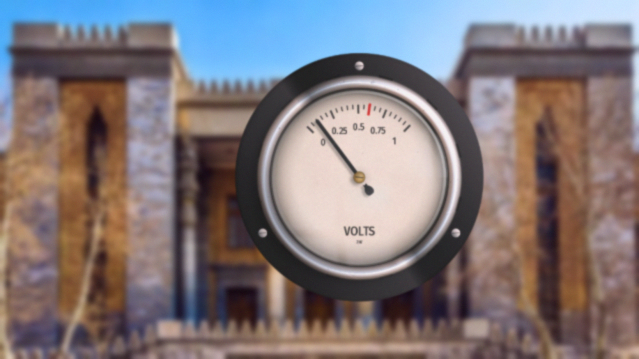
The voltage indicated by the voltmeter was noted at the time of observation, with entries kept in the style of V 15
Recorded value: V 0.1
